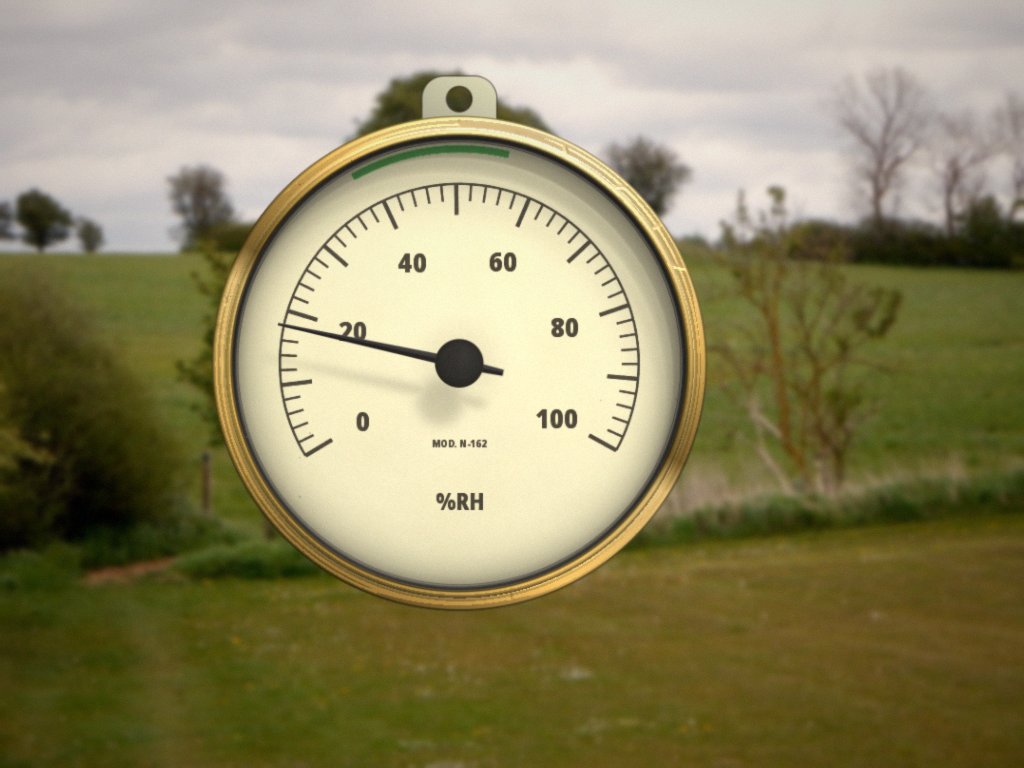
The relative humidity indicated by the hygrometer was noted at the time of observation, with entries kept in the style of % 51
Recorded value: % 18
